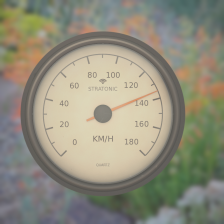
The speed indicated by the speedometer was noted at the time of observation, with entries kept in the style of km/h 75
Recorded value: km/h 135
